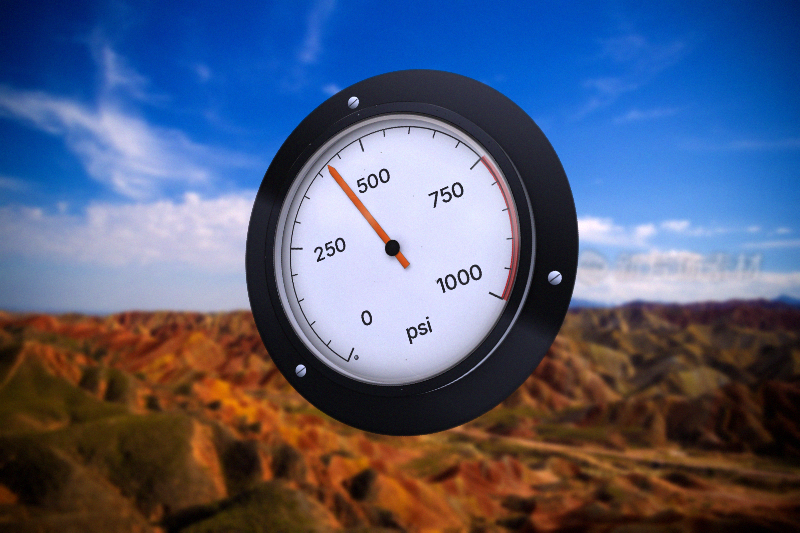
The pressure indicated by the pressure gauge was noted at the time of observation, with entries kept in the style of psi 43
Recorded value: psi 425
